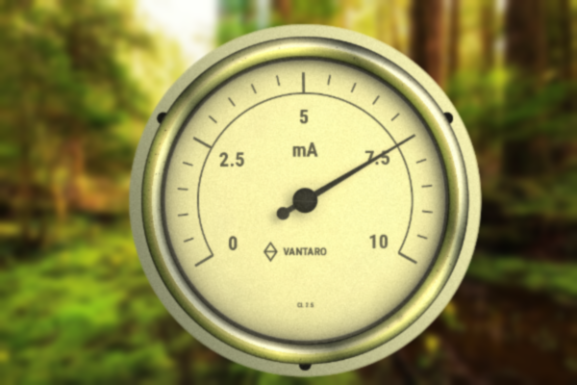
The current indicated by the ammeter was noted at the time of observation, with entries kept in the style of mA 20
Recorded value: mA 7.5
